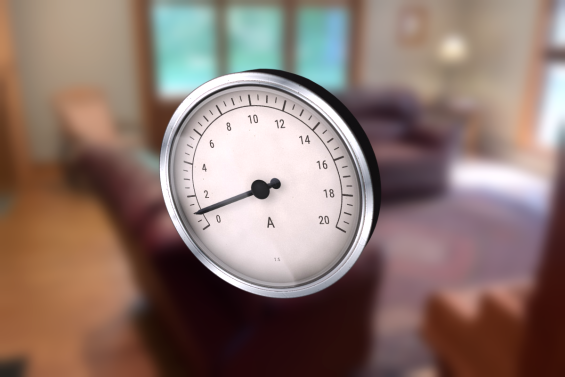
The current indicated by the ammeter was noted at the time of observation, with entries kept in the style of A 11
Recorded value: A 1
